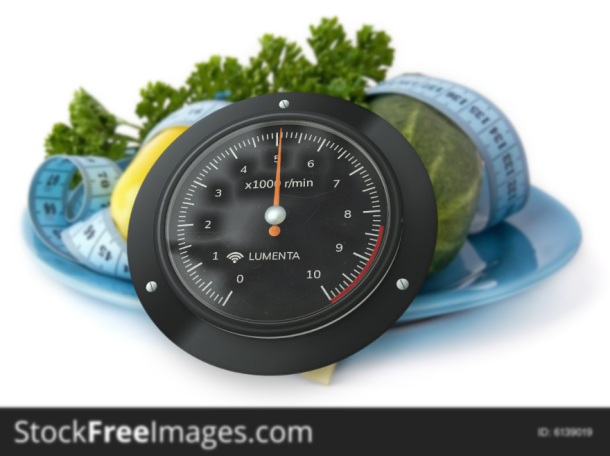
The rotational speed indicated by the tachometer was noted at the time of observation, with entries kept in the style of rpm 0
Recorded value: rpm 5100
